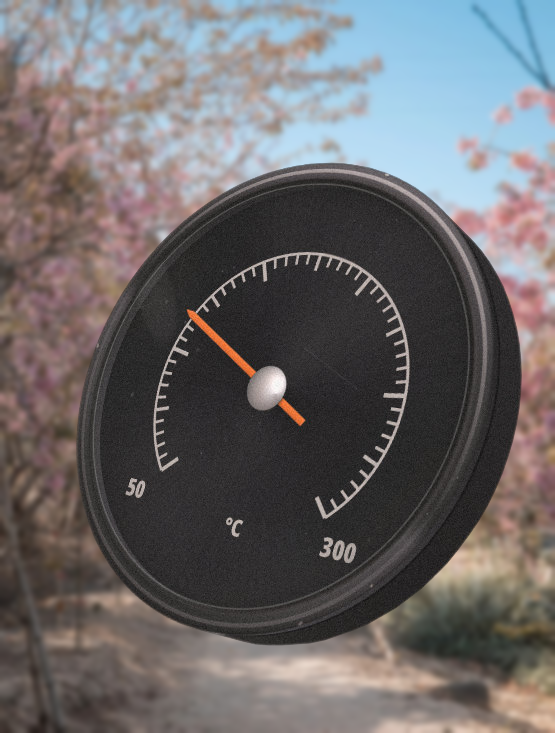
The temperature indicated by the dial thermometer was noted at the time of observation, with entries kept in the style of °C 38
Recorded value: °C 115
